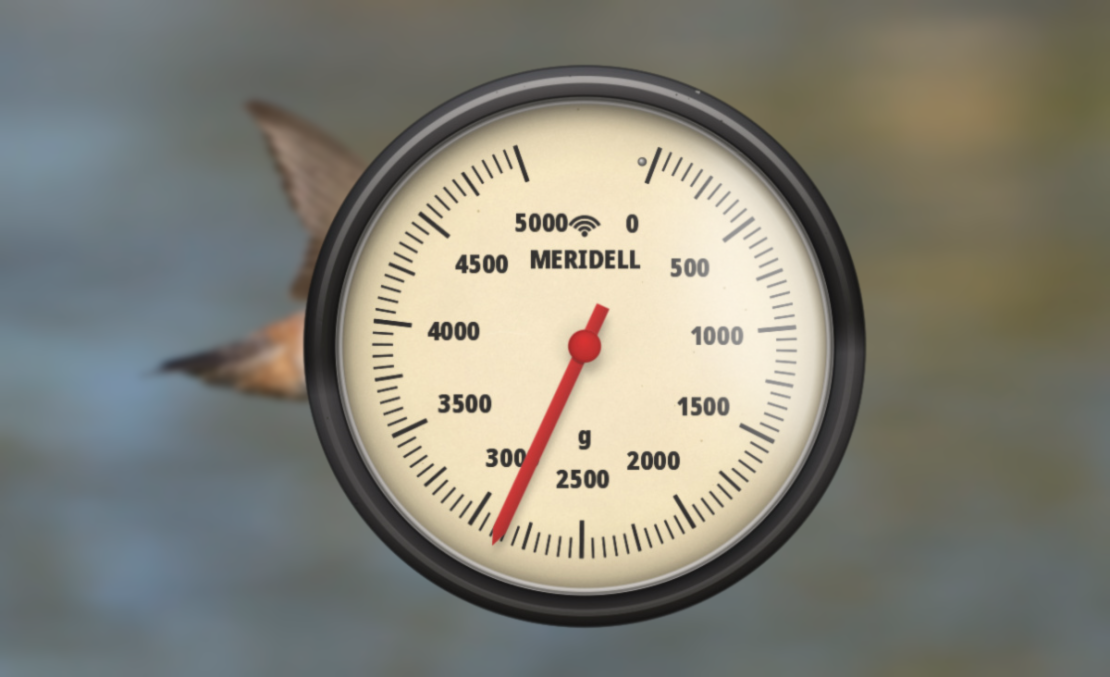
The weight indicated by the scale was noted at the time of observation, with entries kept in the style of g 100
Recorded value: g 2875
